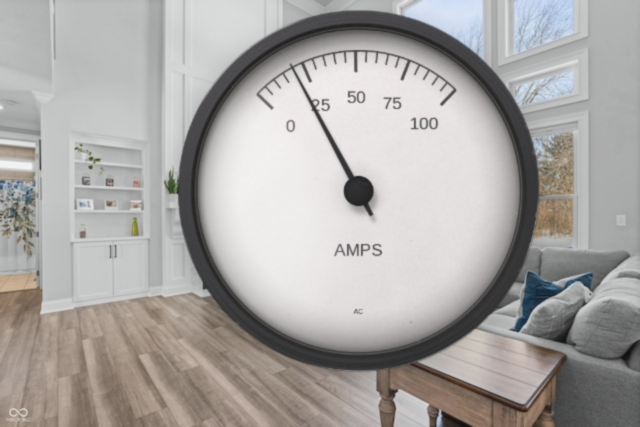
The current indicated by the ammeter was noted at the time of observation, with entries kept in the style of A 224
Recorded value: A 20
